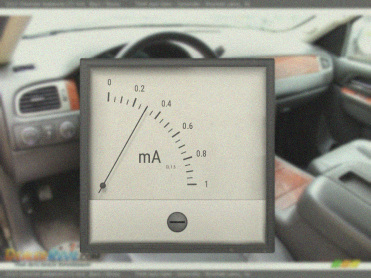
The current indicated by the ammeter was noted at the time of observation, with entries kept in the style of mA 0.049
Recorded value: mA 0.3
